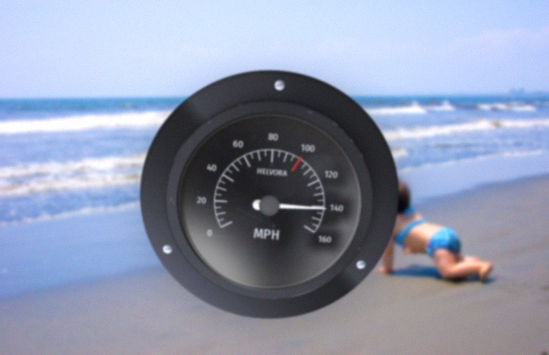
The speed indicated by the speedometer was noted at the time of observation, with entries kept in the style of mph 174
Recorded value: mph 140
